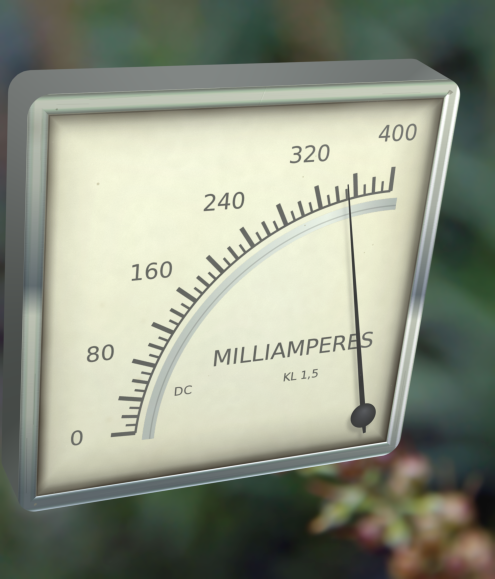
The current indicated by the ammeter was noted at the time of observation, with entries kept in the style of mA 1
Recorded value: mA 350
